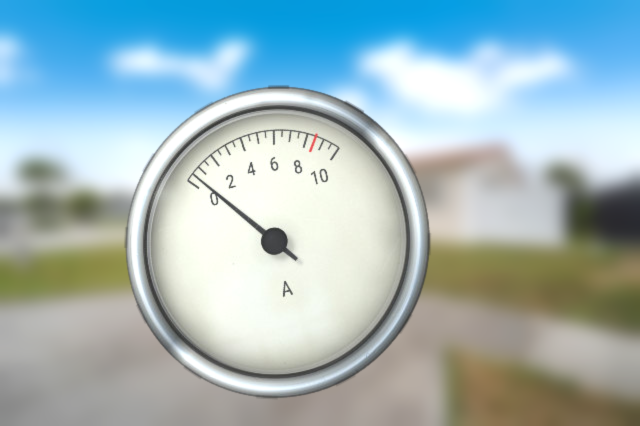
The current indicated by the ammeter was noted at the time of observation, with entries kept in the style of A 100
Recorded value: A 0.5
